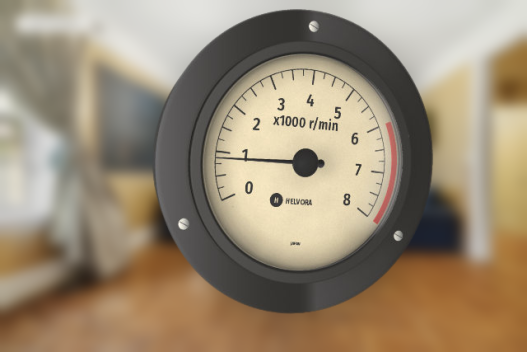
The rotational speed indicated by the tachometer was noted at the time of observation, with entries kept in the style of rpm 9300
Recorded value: rpm 875
